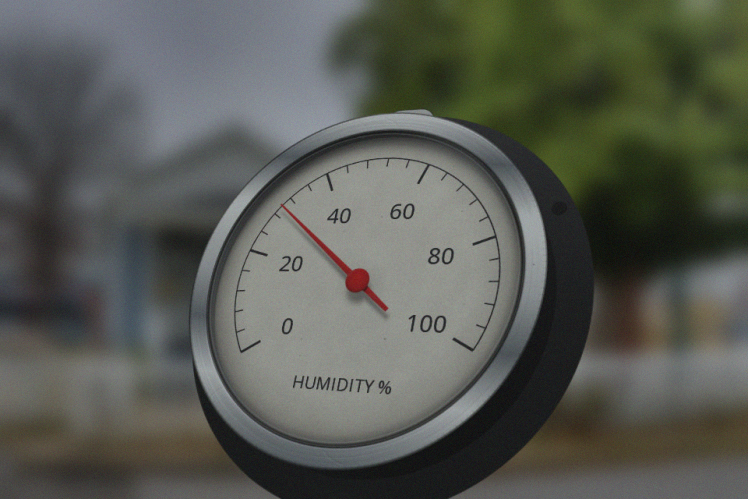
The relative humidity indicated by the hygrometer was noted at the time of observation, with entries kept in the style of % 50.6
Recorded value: % 30
